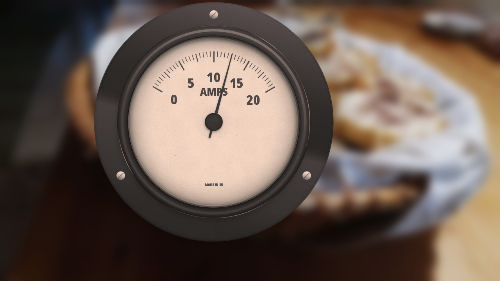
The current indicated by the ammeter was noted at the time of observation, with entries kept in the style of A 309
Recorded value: A 12.5
